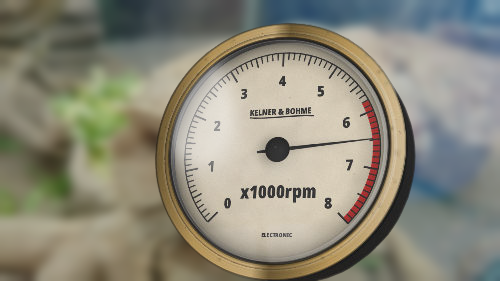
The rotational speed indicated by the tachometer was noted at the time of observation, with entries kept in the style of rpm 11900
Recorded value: rpm 6500
